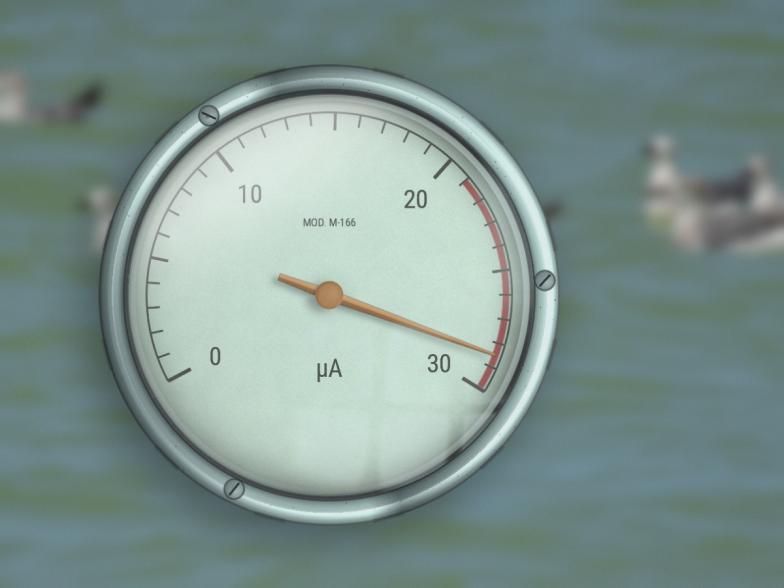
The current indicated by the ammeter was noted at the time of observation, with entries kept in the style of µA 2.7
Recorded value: µA 28.5
